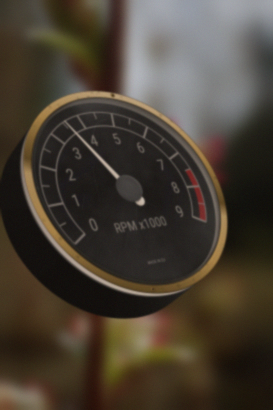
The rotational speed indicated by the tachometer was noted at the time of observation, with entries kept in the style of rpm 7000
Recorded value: rpm 3500
